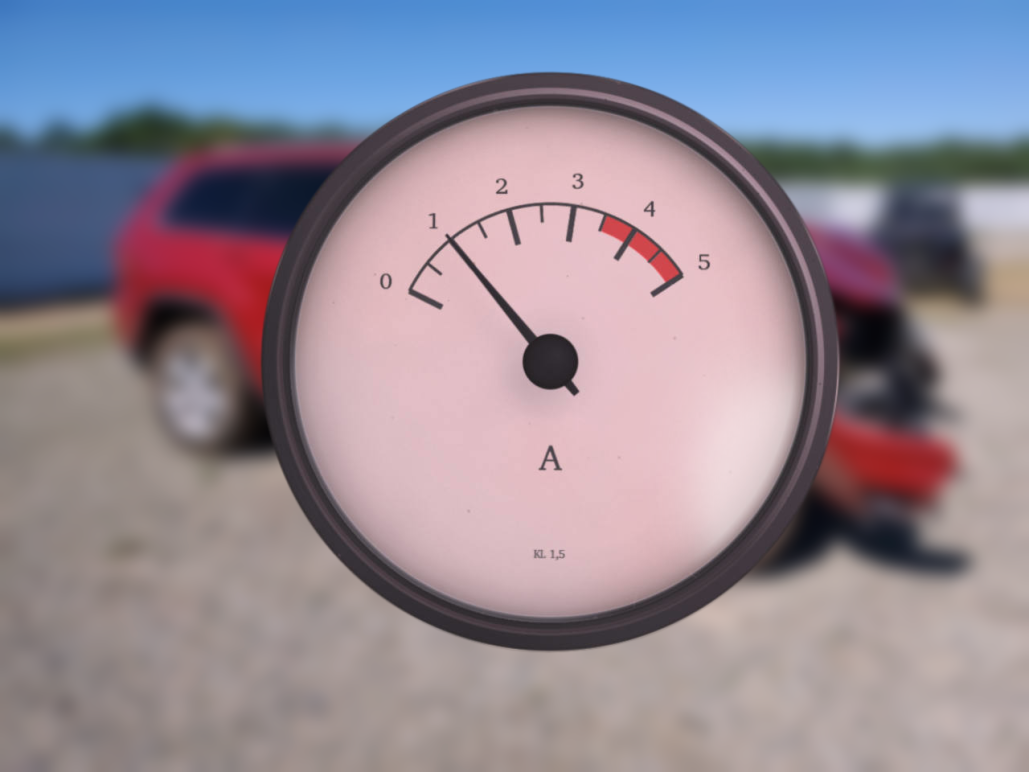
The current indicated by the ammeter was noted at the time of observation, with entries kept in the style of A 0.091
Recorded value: A 1
